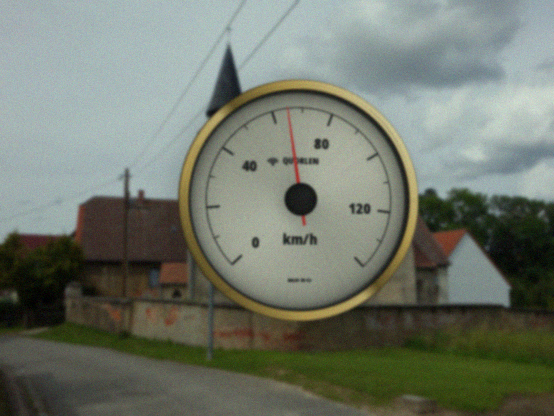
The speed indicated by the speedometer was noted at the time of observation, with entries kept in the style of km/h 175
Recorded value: km/h 65
